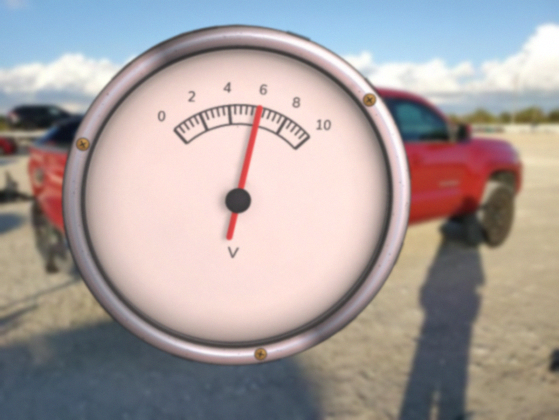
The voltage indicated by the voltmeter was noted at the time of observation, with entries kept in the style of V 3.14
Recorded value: V 6
